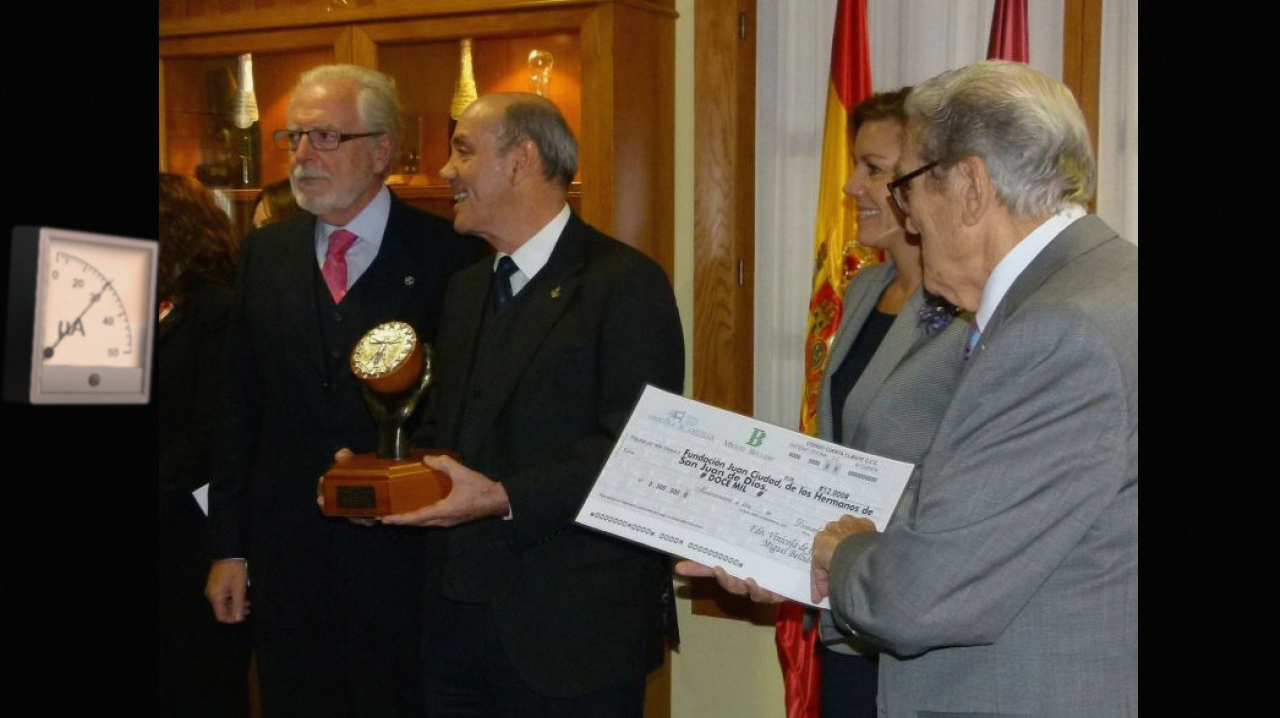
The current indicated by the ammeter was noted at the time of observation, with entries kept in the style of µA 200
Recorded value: µA 30
